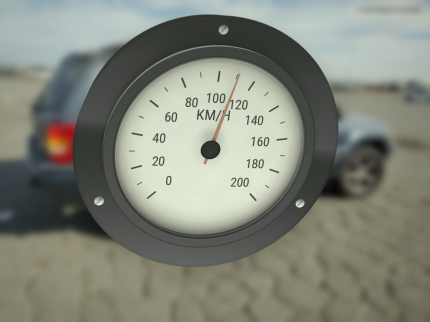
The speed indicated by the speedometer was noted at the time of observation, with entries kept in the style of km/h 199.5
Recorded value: km/h 110
